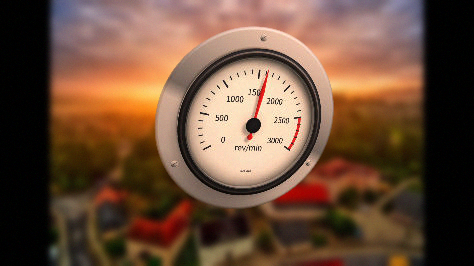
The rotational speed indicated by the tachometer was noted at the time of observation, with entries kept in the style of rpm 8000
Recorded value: rpm 1600
